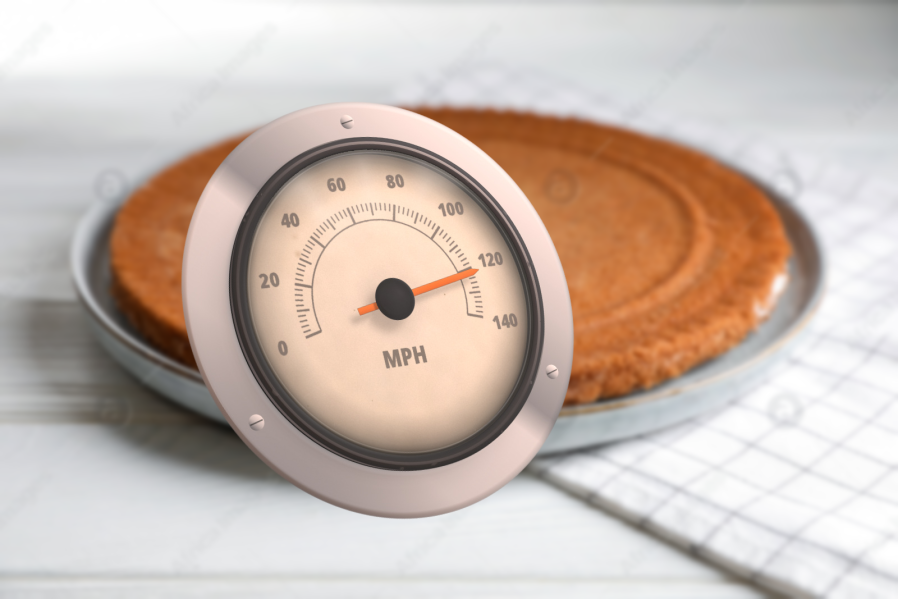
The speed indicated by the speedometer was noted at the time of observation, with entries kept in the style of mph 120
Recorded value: mph 122
